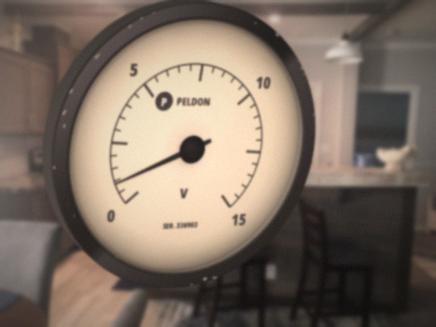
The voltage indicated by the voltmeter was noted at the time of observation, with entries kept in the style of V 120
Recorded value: V 1
